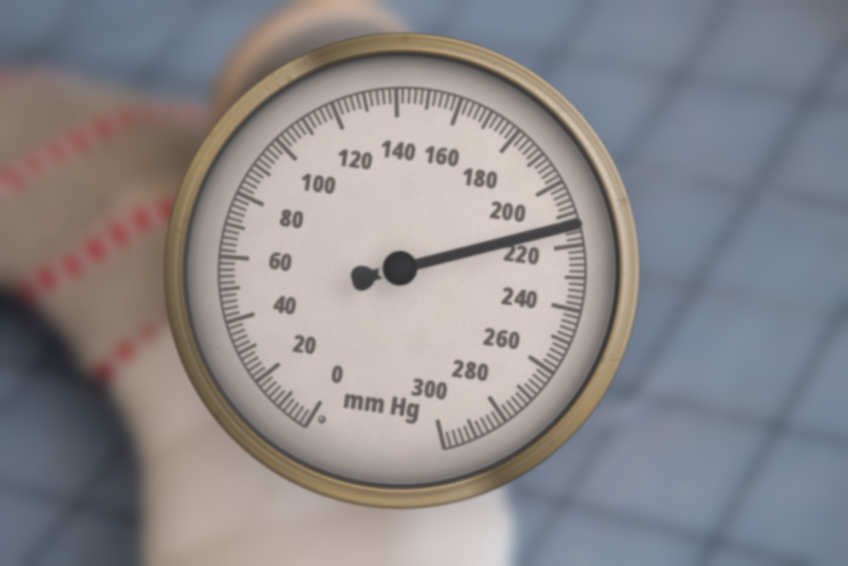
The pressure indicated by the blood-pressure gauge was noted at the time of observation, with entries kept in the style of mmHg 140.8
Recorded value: mmHg 214
